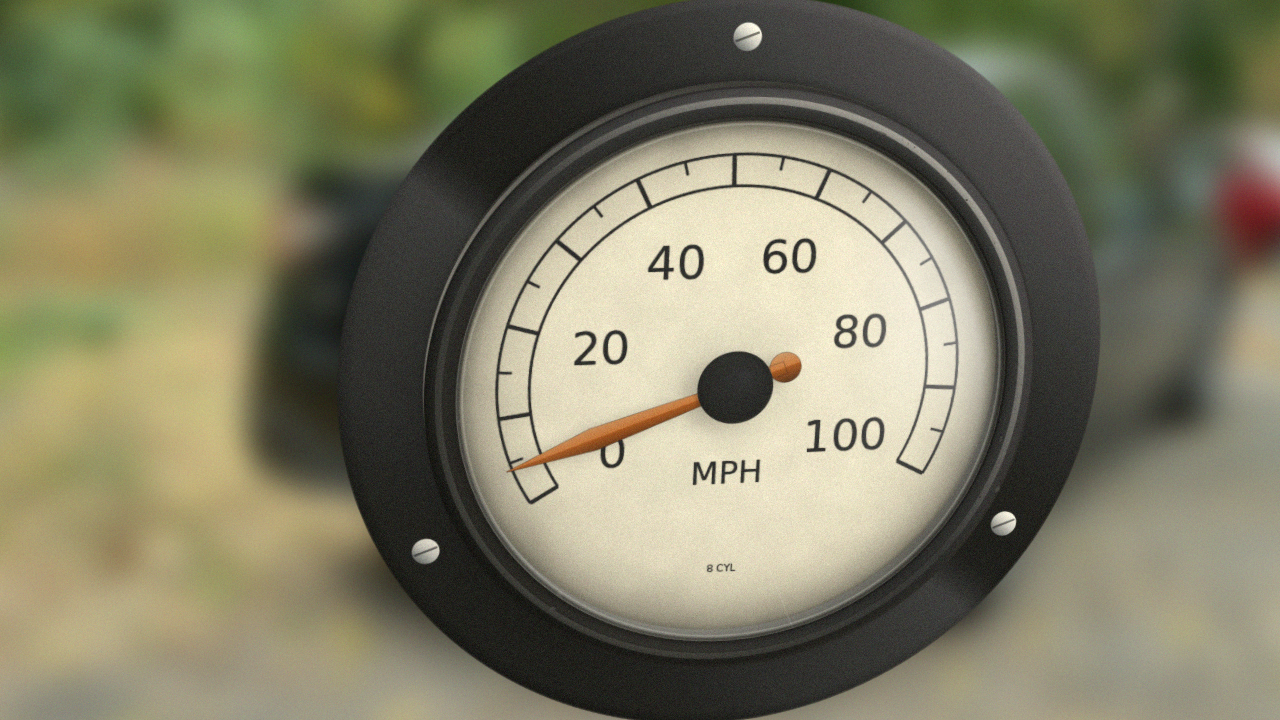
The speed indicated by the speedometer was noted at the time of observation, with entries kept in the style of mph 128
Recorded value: mph 5
